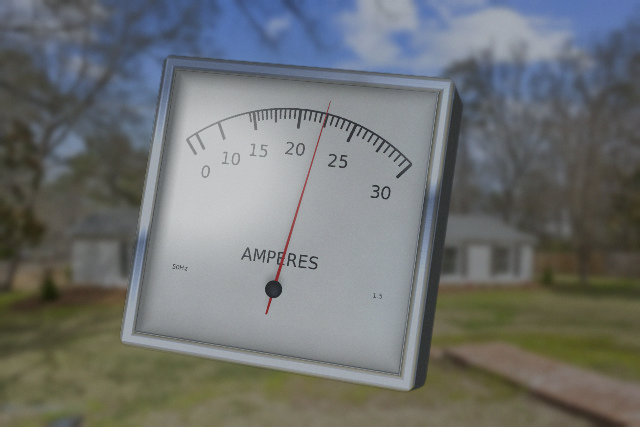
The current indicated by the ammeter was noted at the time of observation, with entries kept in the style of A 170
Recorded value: A 22.5
